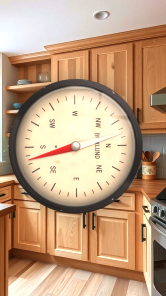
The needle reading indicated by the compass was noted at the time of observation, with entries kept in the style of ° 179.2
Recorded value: ° 165
